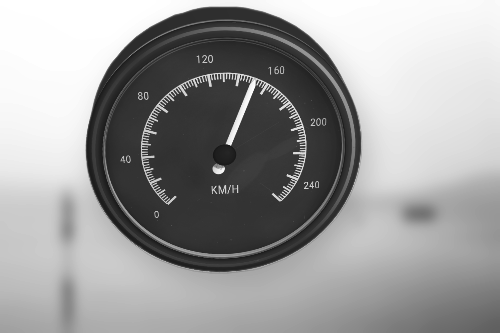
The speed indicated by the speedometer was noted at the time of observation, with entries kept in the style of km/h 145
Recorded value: km/h 150
